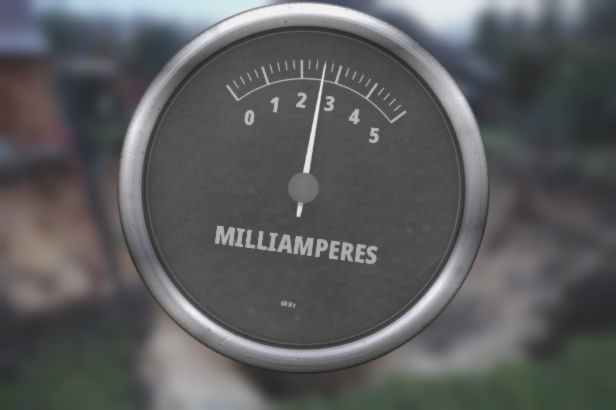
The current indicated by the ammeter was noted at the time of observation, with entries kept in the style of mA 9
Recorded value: mA 2.6
